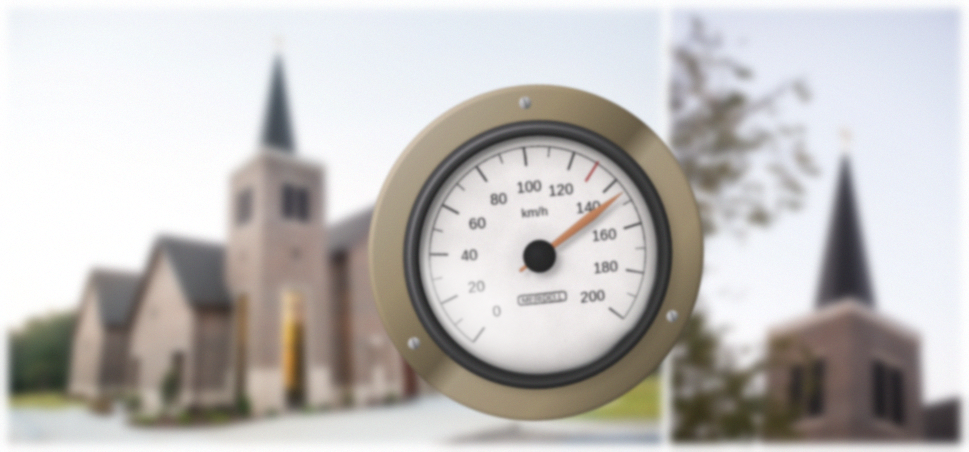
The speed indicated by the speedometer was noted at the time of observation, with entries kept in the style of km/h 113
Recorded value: km/h 145
